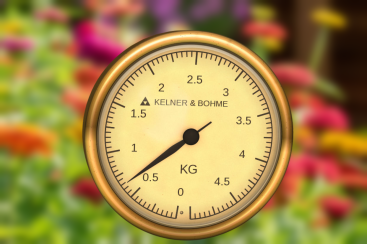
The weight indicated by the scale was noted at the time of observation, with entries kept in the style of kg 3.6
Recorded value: kg 0.65
